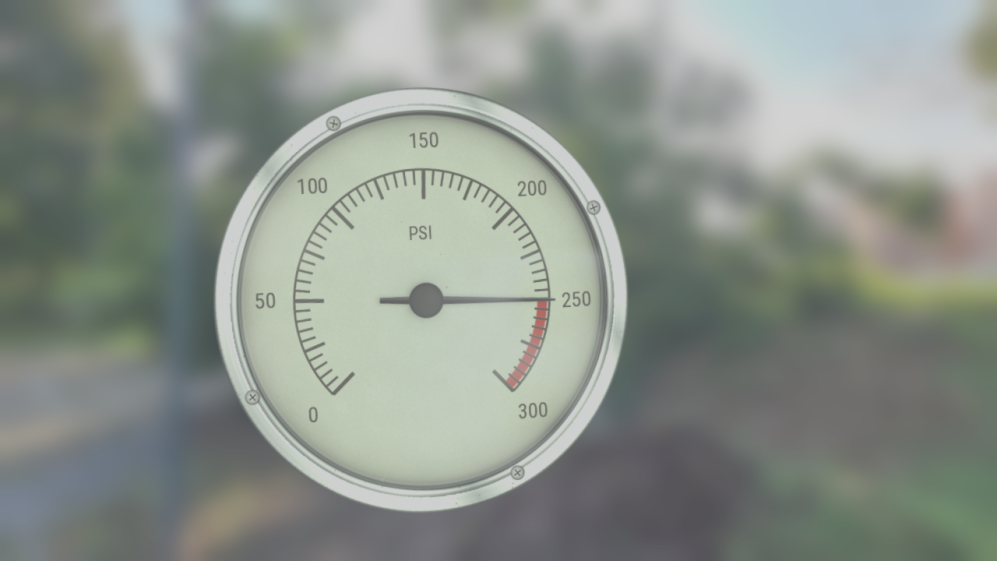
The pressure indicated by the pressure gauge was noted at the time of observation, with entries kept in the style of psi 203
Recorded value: psi 250
